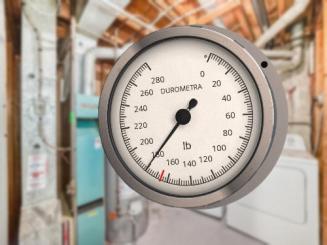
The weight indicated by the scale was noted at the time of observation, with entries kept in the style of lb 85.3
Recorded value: lb 180
